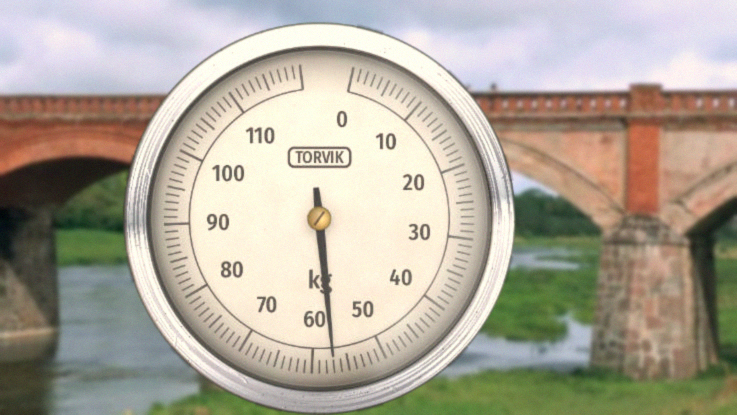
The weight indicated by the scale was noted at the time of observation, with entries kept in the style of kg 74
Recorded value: kg 57
